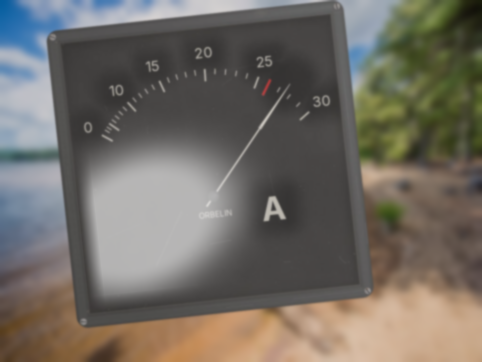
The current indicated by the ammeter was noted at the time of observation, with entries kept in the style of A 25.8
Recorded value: A 27.5
